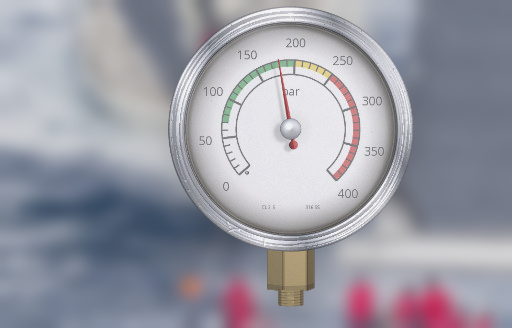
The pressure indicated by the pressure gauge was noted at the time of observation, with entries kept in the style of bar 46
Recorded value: bar 180
